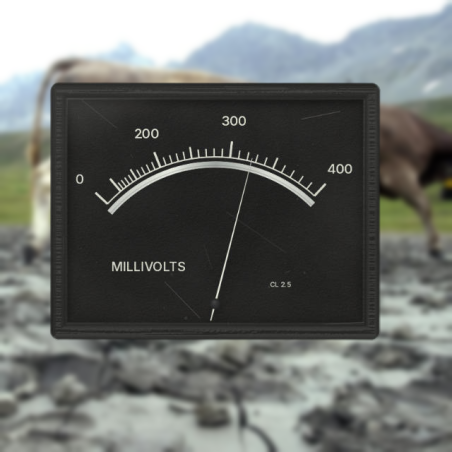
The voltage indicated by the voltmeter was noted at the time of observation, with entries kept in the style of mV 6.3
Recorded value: mV 325
